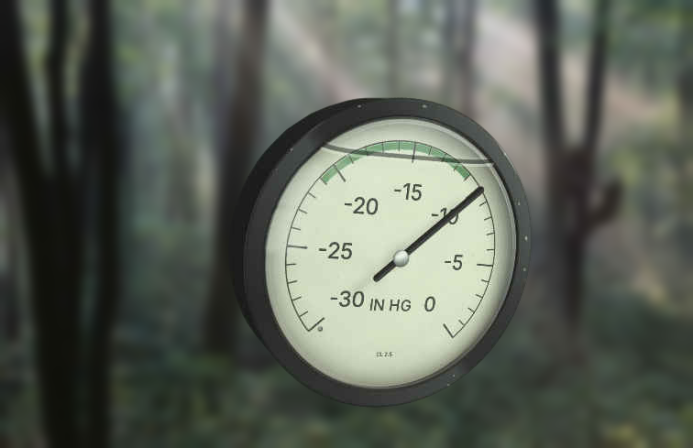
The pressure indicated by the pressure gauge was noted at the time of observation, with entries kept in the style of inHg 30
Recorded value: inHg -10
